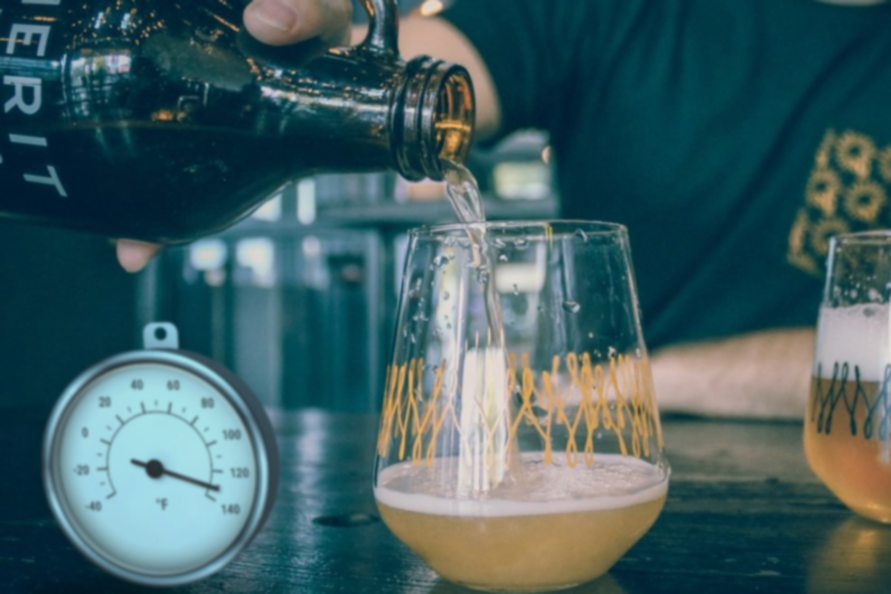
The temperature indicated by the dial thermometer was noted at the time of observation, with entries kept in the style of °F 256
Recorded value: °F 130
